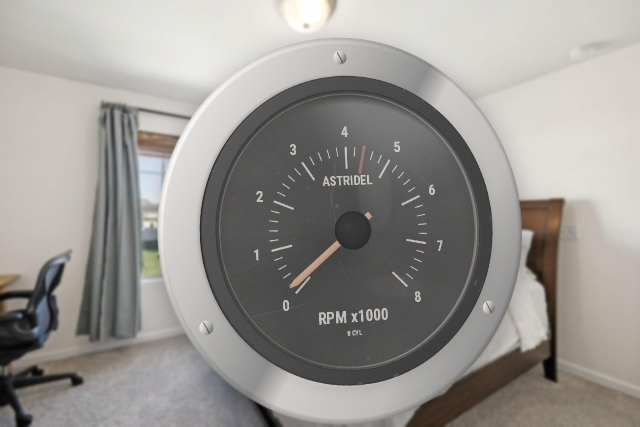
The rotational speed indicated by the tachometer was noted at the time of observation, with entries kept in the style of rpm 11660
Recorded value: rpm 200
